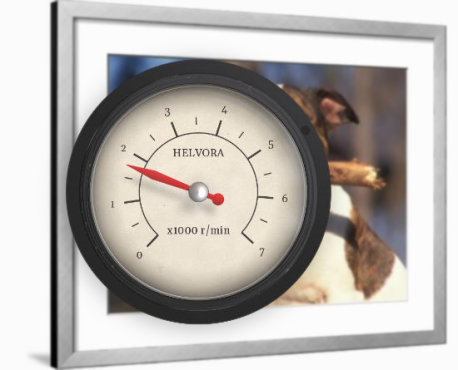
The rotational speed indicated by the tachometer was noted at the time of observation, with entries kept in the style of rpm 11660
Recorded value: rpm 1750
